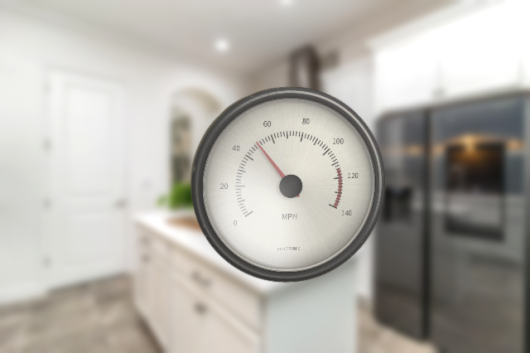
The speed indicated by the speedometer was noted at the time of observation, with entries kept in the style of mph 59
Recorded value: mph 50
